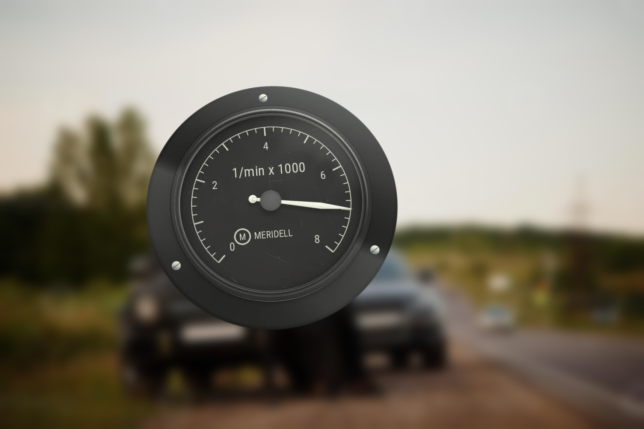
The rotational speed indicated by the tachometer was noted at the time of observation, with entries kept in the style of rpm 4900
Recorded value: rpm 7000
